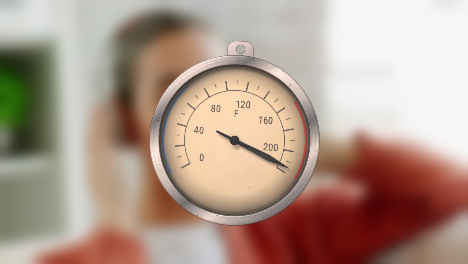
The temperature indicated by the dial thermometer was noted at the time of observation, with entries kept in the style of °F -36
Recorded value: °F 215
